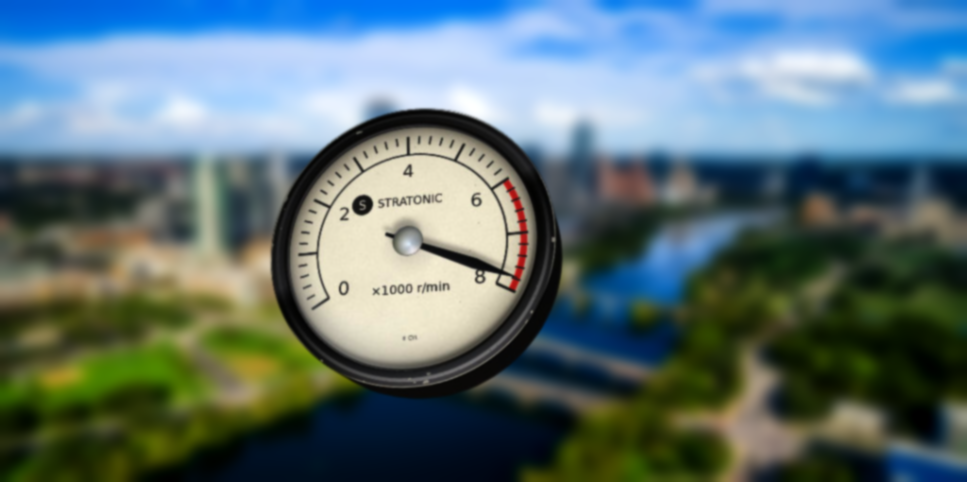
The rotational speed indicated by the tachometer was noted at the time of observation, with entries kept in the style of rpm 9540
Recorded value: rpm 7800
